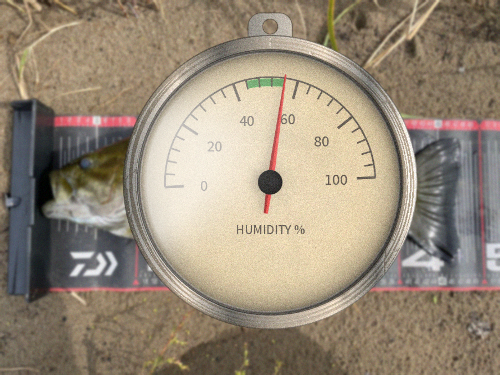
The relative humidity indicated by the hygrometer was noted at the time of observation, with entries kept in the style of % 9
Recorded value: % 56
